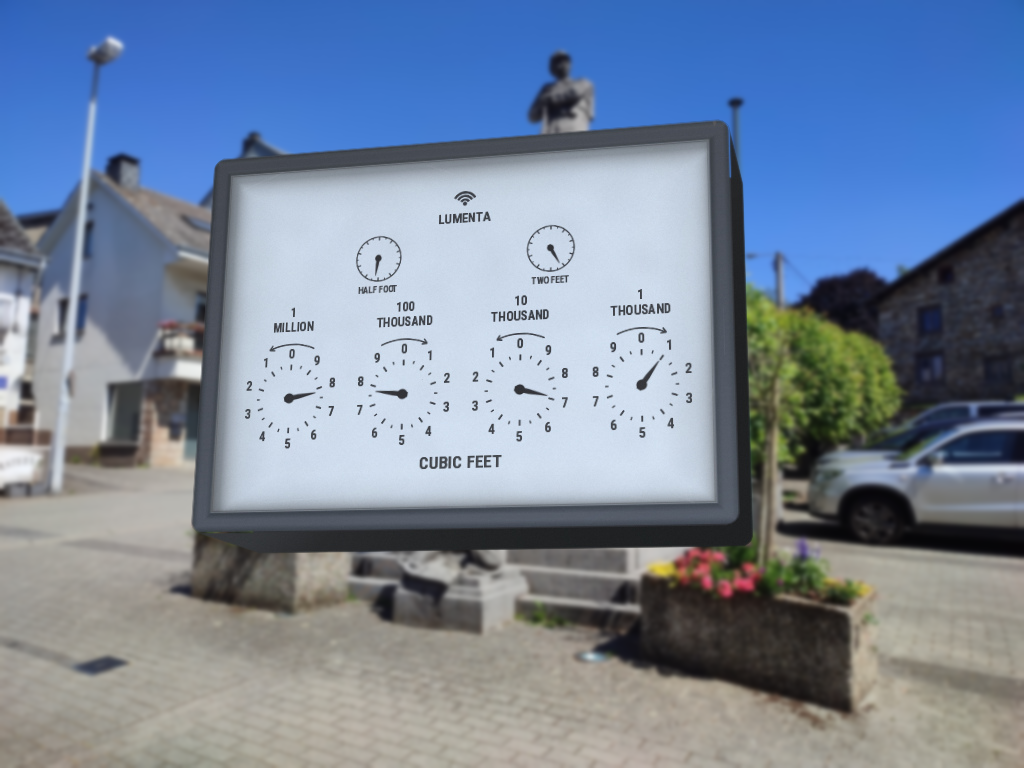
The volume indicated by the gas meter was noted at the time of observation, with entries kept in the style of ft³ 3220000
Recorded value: ft³ 777100
